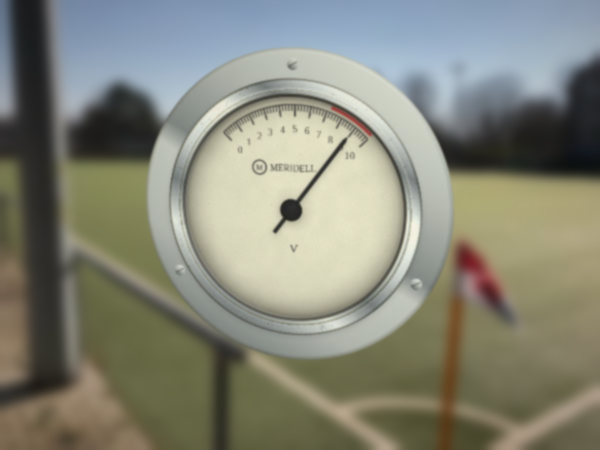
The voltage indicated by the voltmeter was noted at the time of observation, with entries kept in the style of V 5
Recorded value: V 9
